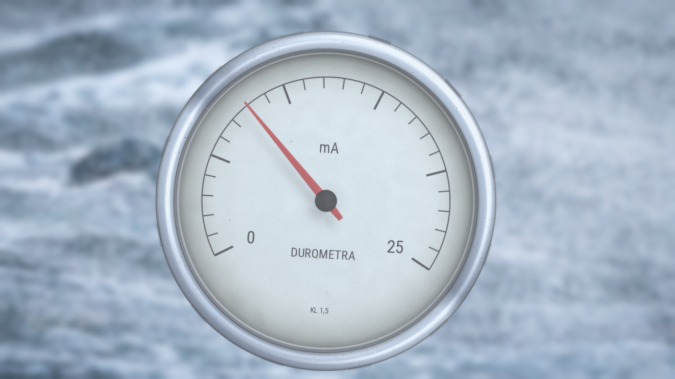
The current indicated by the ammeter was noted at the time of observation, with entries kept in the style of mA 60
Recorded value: mA 8
